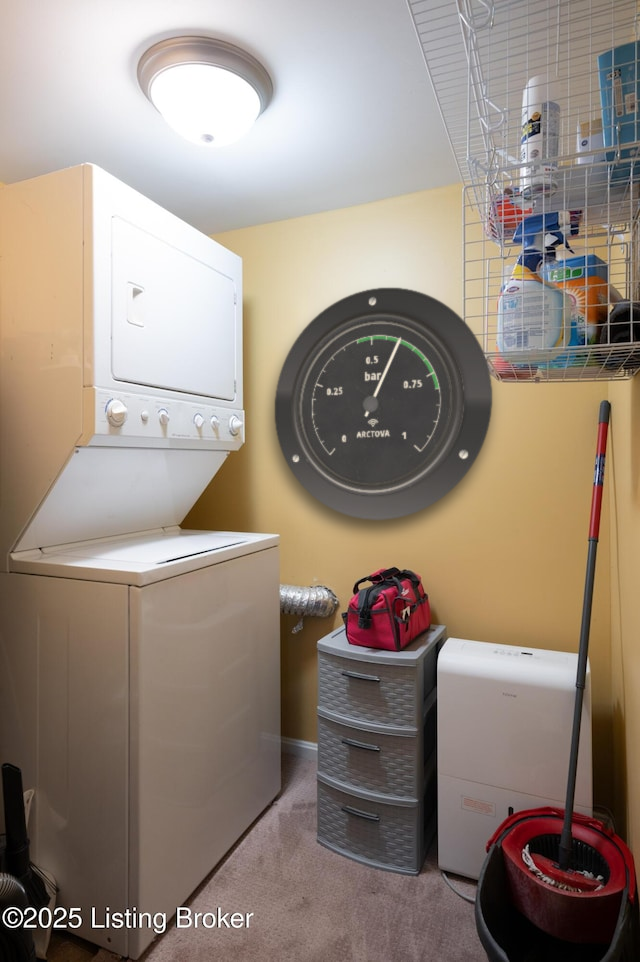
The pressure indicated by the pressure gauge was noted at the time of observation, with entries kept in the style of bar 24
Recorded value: bar 0.6
